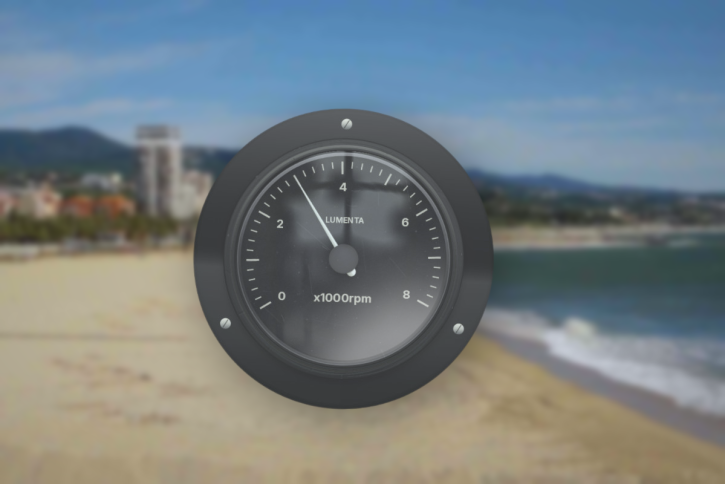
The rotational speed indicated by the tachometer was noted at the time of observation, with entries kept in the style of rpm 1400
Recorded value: rpm 3000
